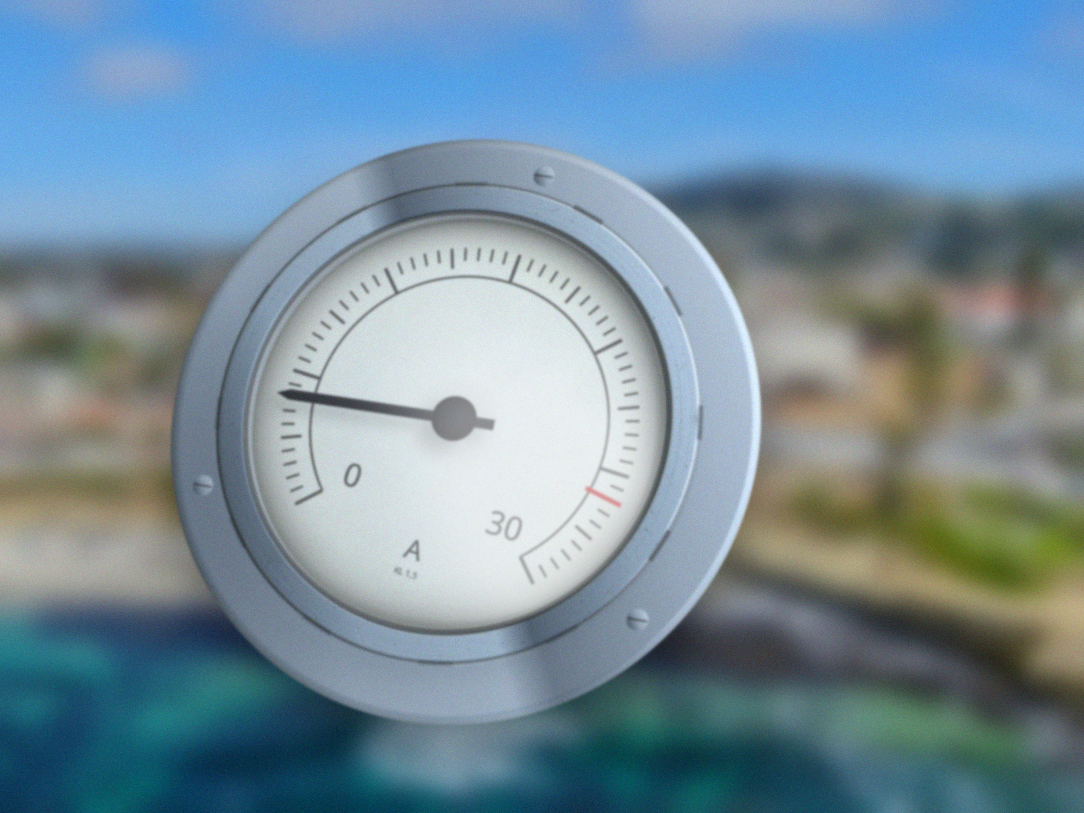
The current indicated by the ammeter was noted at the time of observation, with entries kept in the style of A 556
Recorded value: A 4
